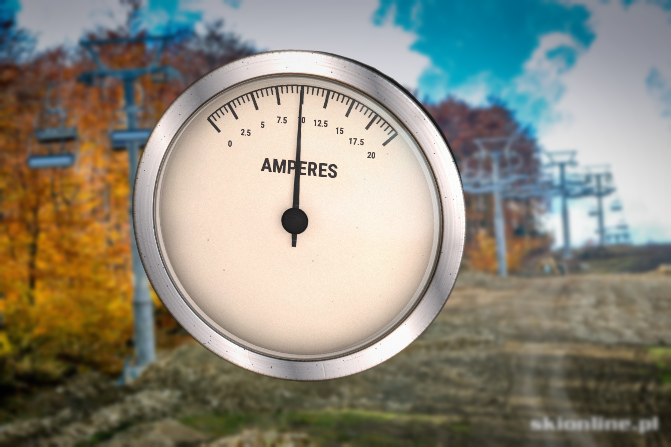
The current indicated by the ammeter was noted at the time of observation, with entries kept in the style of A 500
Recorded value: A 10
